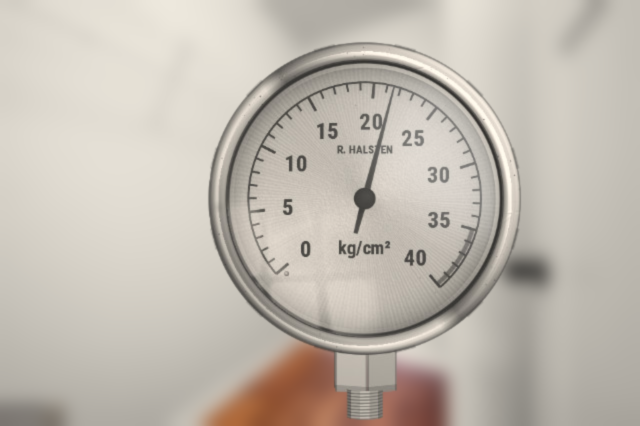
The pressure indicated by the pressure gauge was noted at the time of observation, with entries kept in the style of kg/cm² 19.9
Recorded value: kg/cm² 21.5
